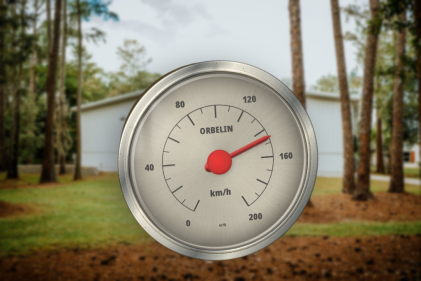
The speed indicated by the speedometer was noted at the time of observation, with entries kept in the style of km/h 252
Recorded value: km/h 145
